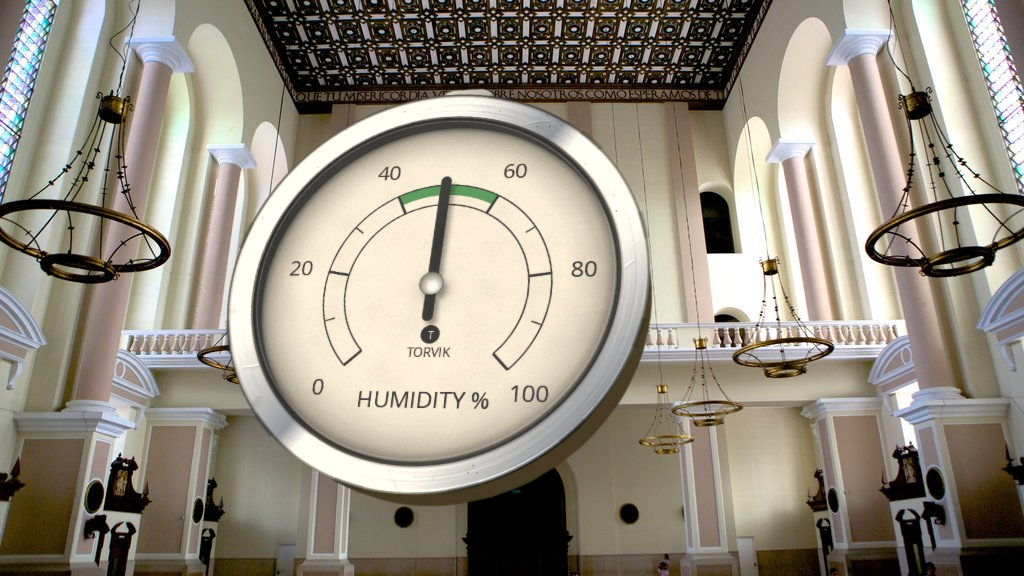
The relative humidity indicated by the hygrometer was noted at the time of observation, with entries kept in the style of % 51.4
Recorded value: % 50
